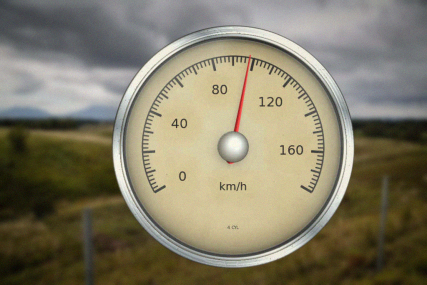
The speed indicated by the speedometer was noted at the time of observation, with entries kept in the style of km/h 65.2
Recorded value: km/h 98
